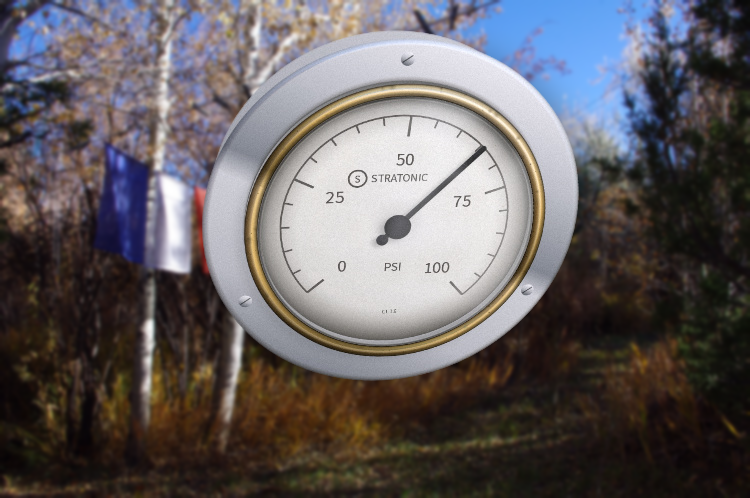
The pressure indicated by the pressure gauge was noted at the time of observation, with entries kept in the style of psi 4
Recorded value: psi 65
